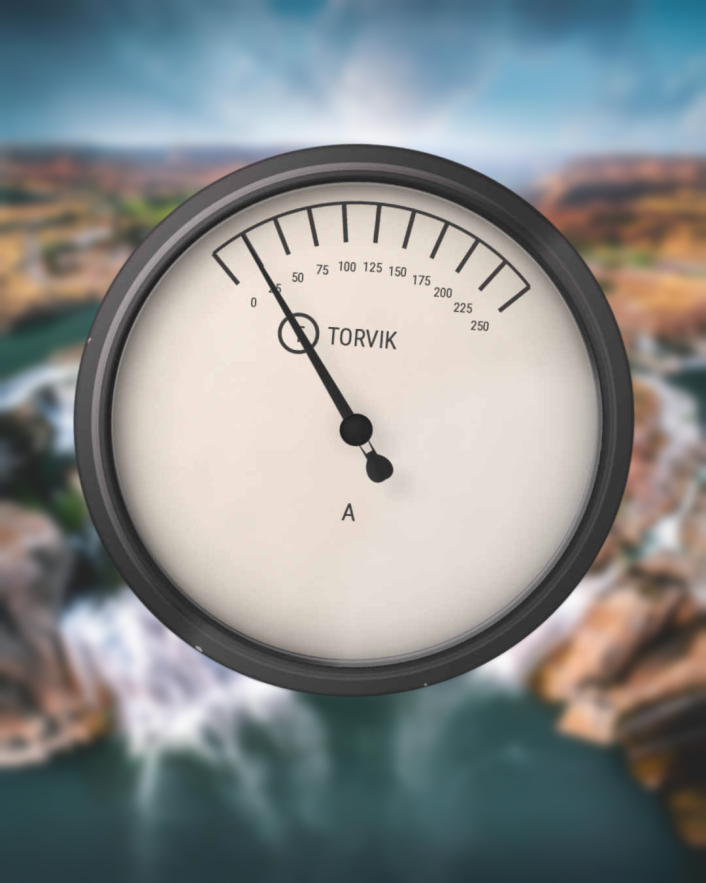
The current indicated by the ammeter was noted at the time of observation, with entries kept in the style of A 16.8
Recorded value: A 25
